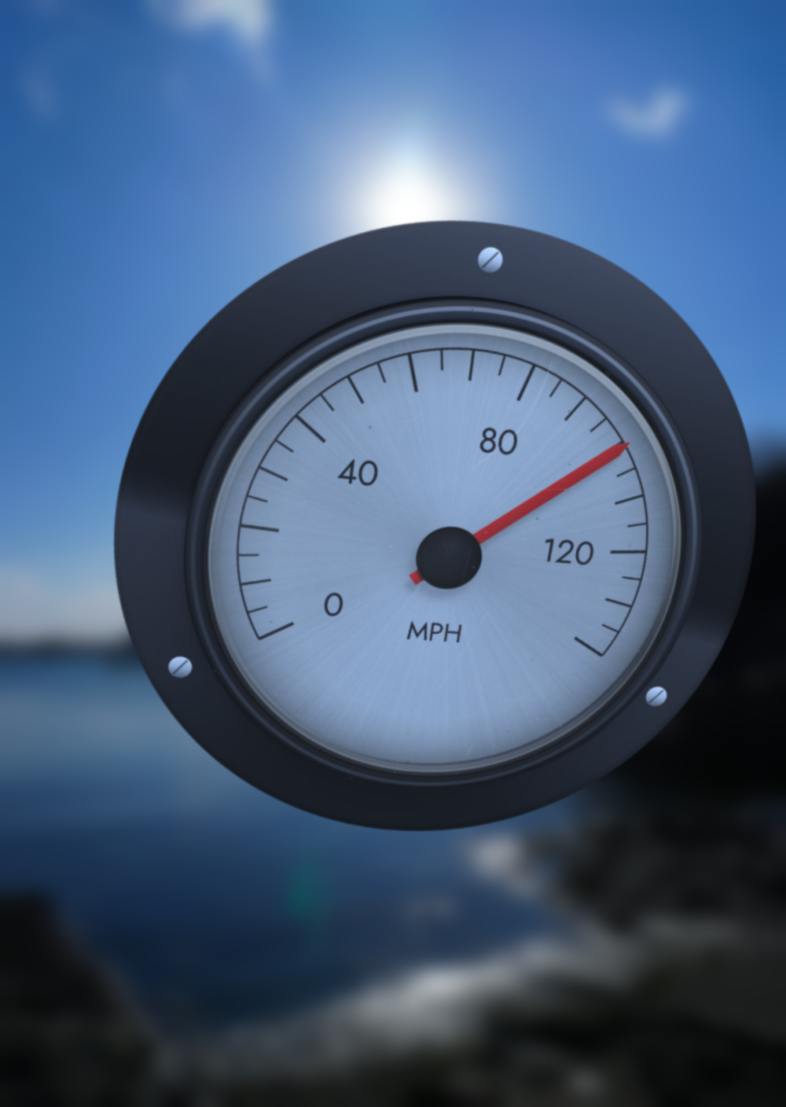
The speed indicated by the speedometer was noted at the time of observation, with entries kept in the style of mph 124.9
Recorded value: mph 100
